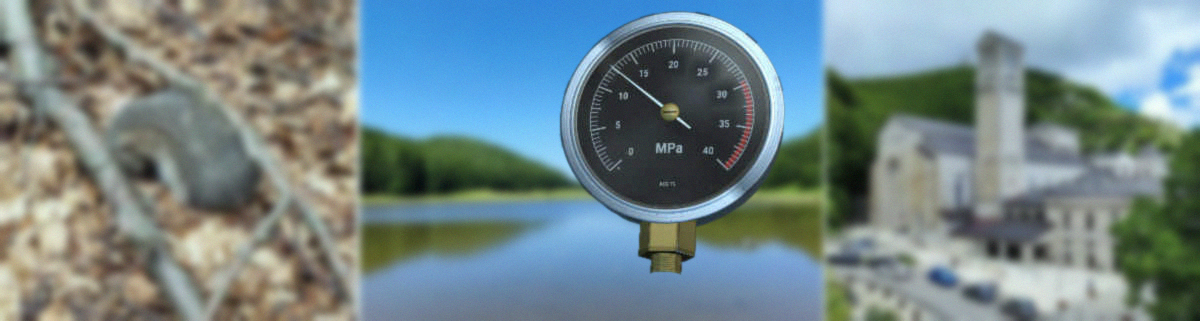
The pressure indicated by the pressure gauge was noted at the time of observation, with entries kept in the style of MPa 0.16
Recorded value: MPa 12.5
